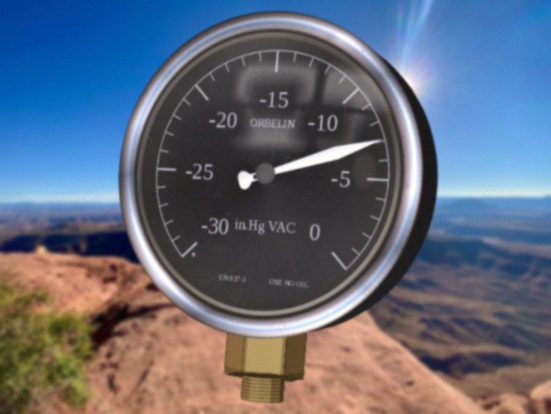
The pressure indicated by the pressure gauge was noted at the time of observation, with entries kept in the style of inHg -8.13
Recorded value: inHg -7
